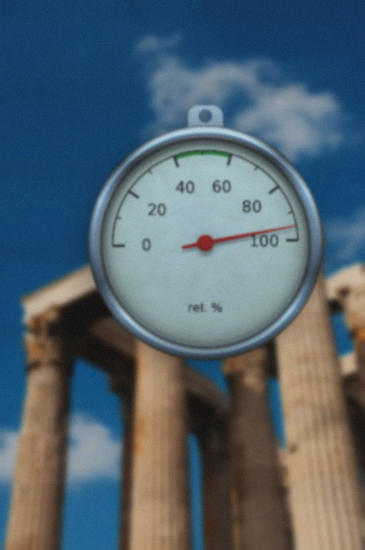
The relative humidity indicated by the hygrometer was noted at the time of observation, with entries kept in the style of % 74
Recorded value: % 95
